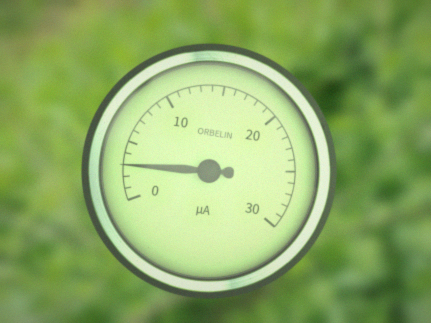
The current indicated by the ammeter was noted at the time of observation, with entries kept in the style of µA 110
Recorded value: µA 3
